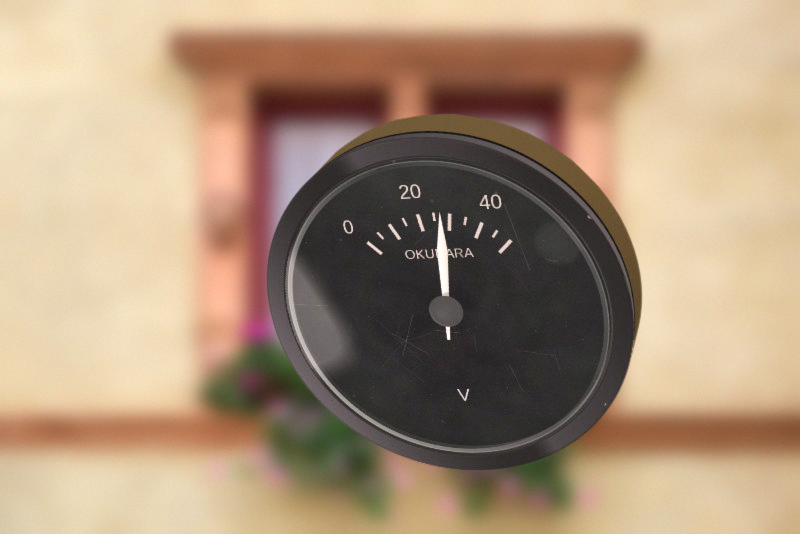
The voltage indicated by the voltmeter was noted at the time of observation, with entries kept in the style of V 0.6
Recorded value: V 27.5
